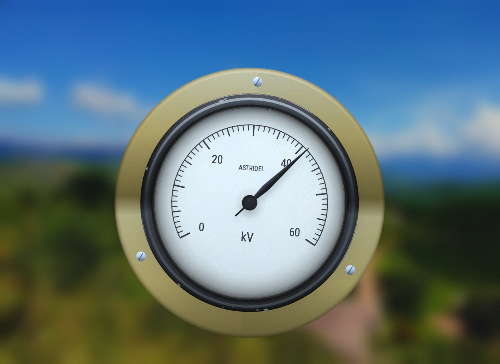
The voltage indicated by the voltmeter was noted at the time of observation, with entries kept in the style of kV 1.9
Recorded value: kV 41
